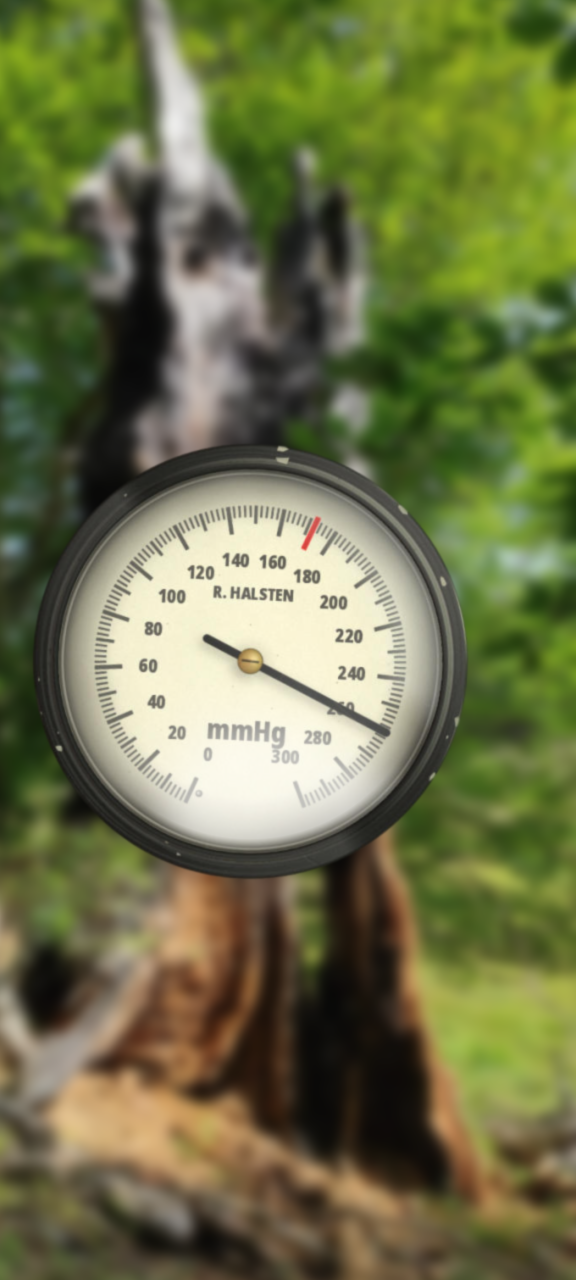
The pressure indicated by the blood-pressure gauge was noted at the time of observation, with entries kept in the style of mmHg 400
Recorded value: mmHg 260
